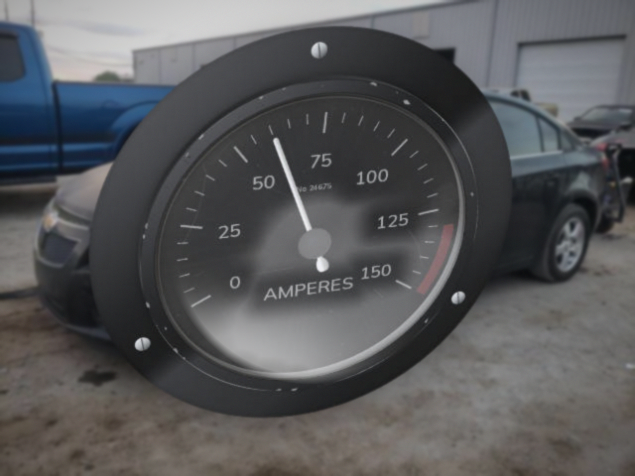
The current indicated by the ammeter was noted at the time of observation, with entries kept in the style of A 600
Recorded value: A 60
